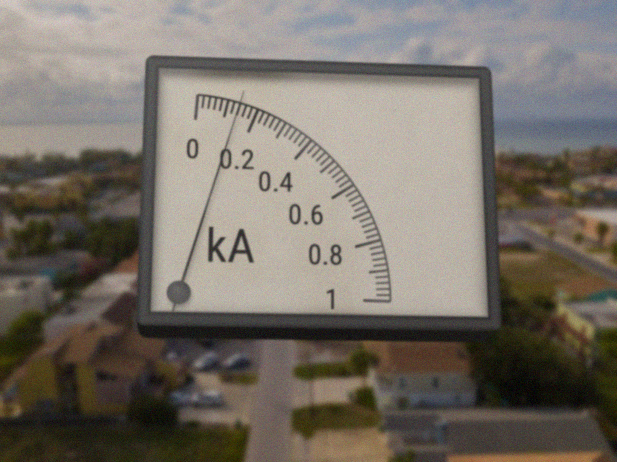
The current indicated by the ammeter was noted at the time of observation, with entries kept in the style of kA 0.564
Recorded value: kA 0.14
